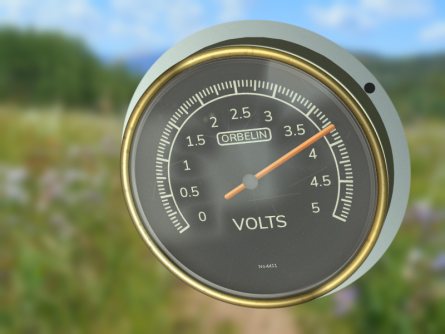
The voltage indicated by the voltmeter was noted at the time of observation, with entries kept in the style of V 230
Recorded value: V 3.8
